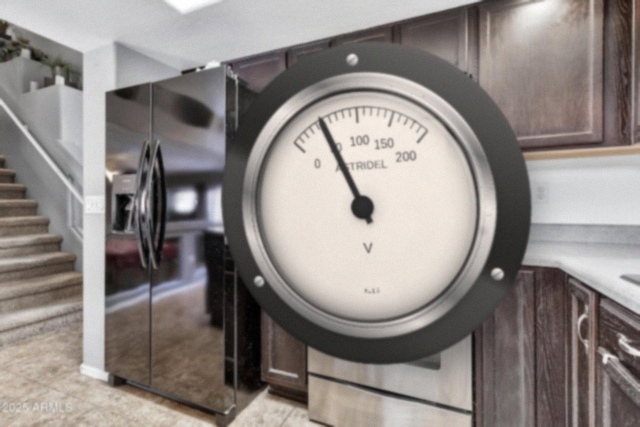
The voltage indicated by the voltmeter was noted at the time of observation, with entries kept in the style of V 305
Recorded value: V 50
